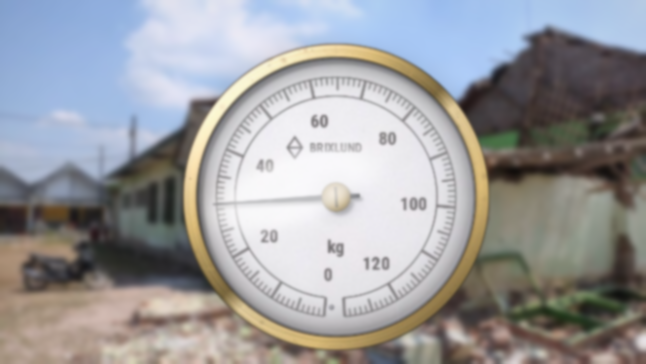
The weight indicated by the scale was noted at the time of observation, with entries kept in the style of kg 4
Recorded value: kg 30
